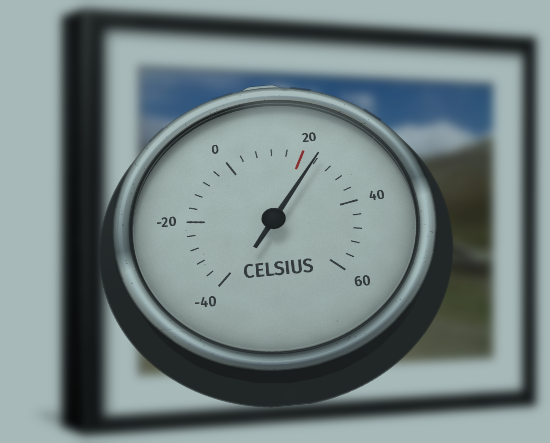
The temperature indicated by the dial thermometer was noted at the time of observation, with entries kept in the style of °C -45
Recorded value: °C 24
